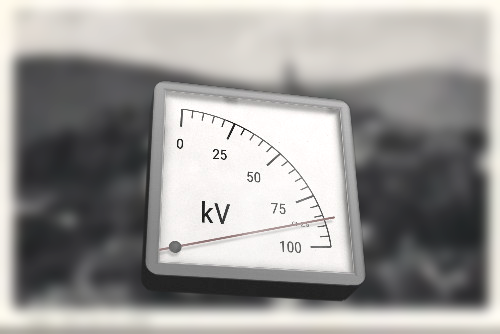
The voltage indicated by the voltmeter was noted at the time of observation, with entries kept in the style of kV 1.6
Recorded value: kV 87.5
